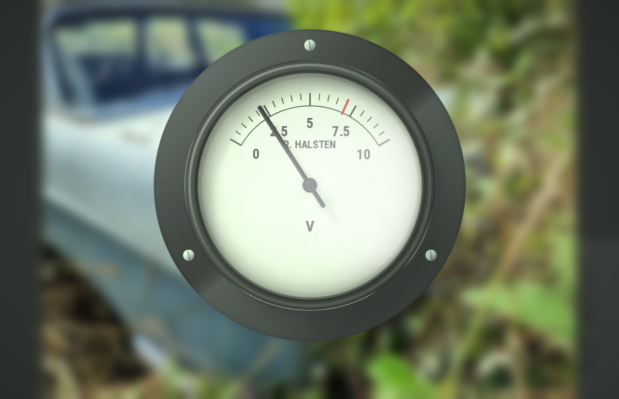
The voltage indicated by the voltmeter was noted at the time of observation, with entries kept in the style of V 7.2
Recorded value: V 2.25
